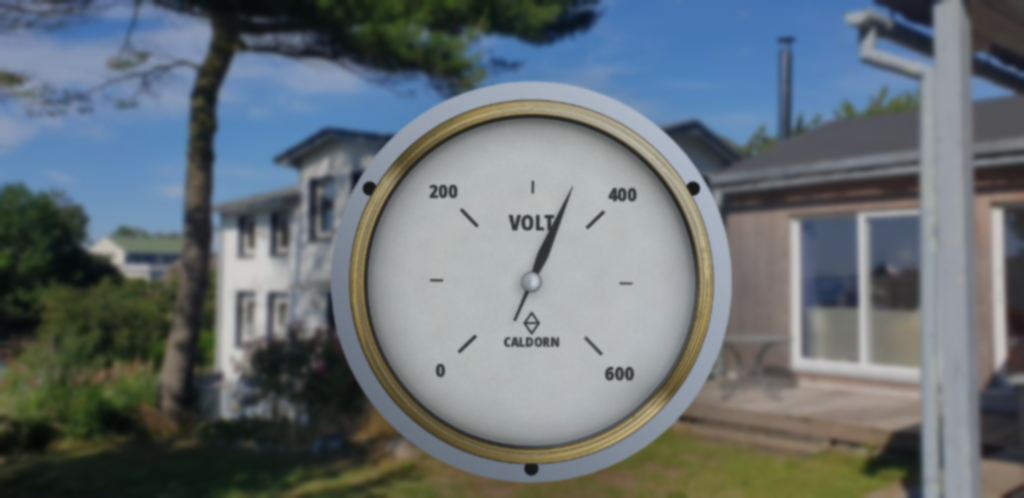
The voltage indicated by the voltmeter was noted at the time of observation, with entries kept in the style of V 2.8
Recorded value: V 350
